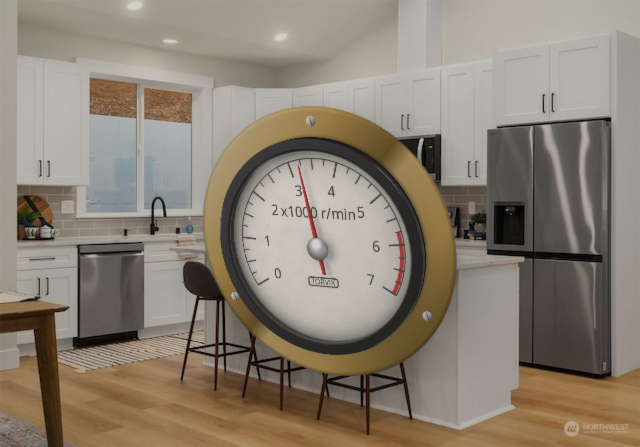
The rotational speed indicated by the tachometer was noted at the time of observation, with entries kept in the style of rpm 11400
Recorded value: rpm 3250
